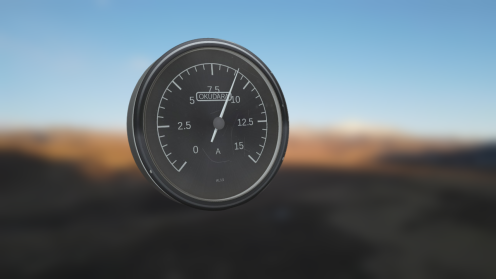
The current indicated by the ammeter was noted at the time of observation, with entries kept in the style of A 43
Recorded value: A 9
